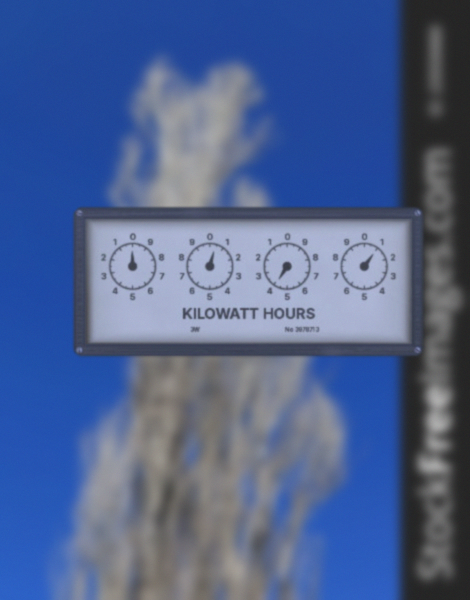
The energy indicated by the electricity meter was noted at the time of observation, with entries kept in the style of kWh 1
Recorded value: kWh 41
